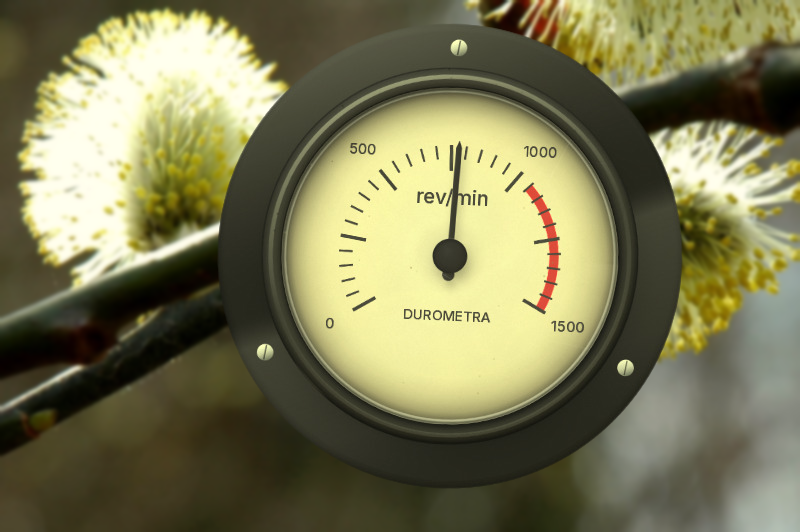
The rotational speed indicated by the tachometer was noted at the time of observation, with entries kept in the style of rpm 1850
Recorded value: rpm 775
